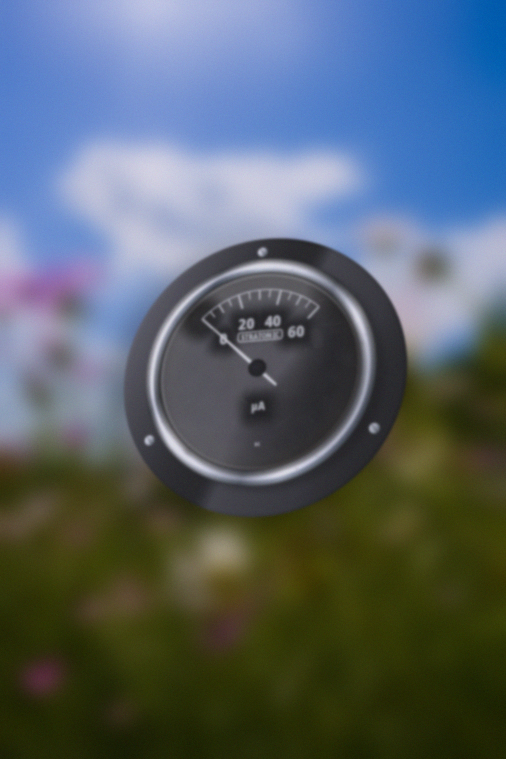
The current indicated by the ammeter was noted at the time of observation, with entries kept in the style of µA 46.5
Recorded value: µA 0
